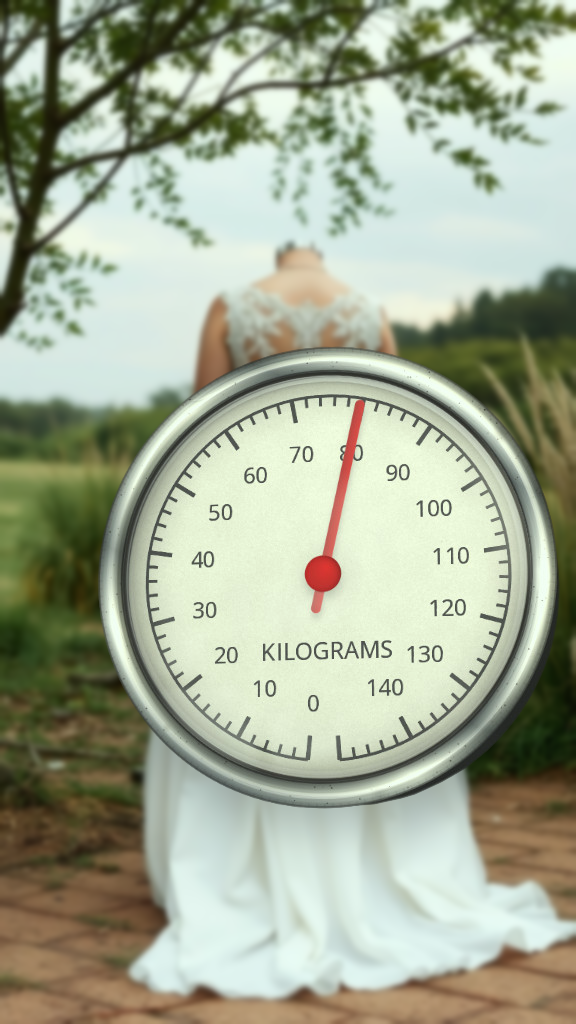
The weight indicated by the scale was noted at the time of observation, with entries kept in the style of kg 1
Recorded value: kg 80
